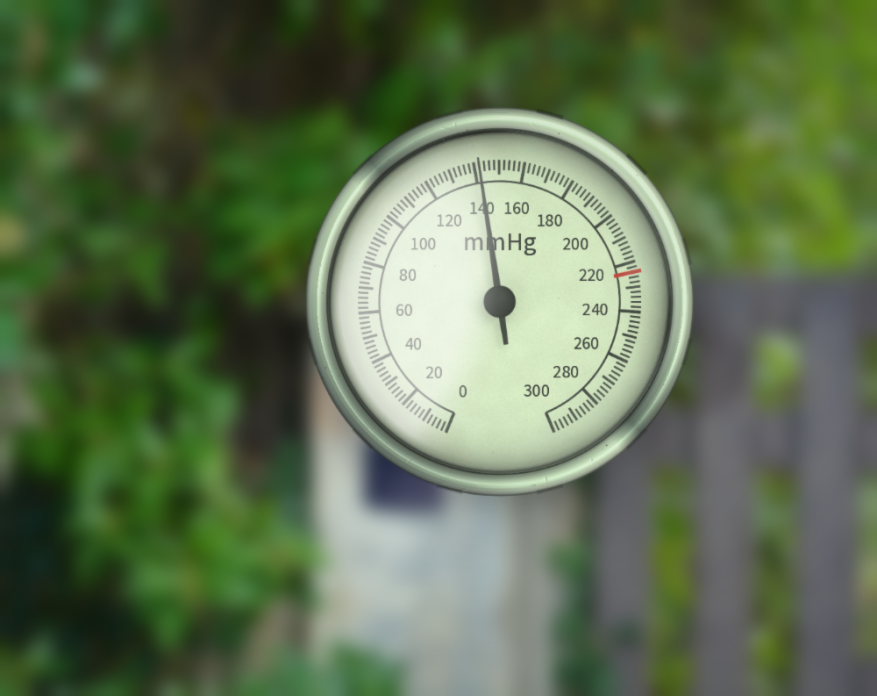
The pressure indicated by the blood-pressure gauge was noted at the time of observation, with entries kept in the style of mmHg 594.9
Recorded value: mmHg 142
